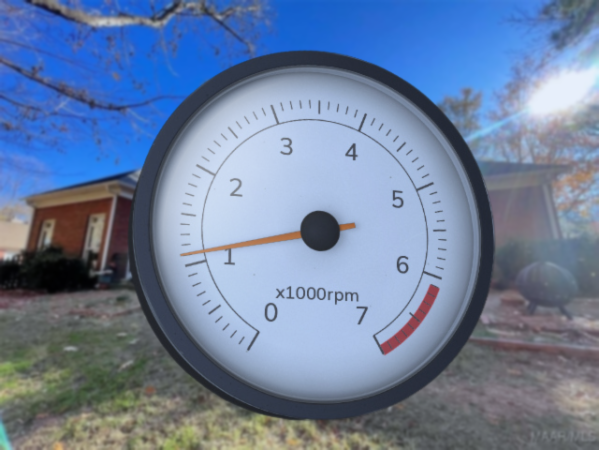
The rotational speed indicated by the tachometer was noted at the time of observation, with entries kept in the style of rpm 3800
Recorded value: rpm 1100
